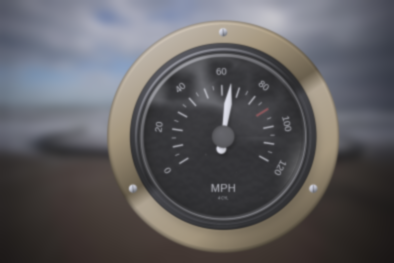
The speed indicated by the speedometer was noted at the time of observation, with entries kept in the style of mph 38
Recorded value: mph 65
